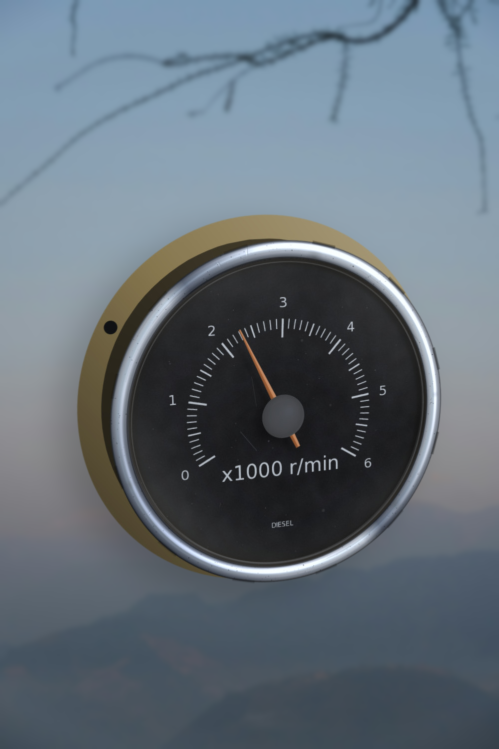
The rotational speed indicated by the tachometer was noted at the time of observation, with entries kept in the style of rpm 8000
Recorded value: rpm 2300
